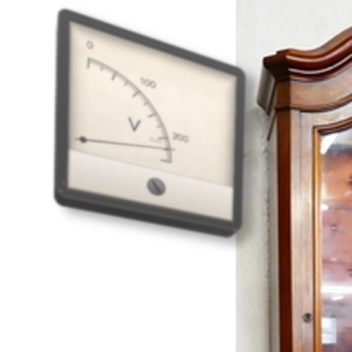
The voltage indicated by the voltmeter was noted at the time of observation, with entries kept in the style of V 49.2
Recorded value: V 225
